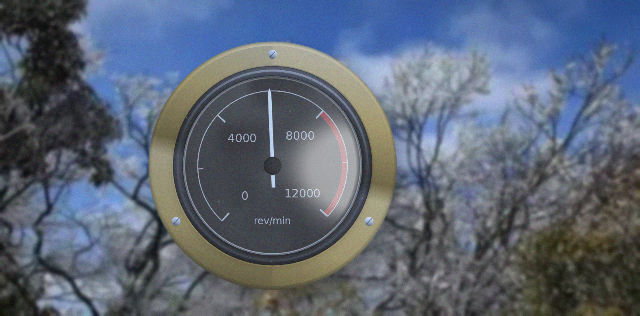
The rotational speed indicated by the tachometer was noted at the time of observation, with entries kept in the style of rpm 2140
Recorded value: rpm 6000
